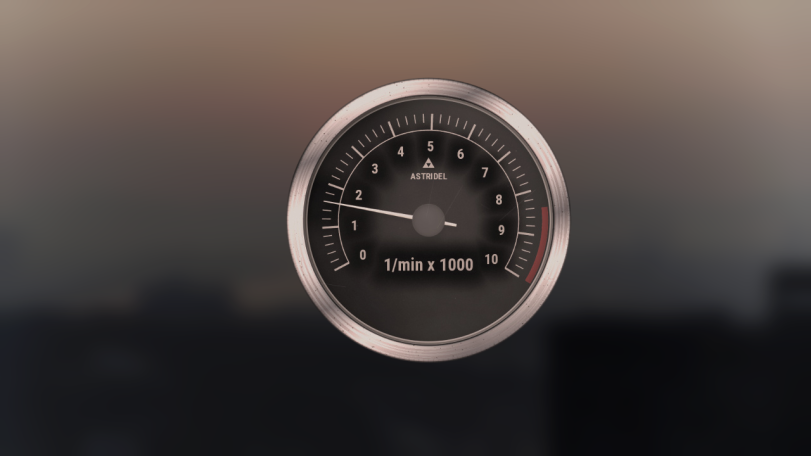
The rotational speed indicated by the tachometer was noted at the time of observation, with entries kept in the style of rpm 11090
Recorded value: rpm 1600
